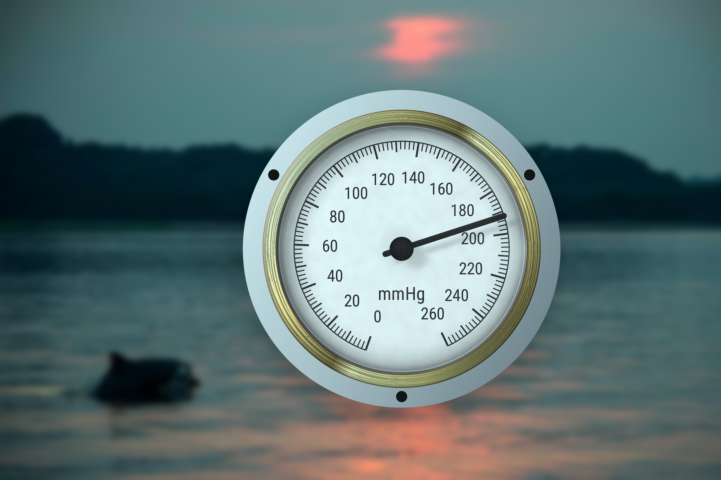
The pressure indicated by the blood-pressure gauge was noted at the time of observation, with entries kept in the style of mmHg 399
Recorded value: mmHg 192
